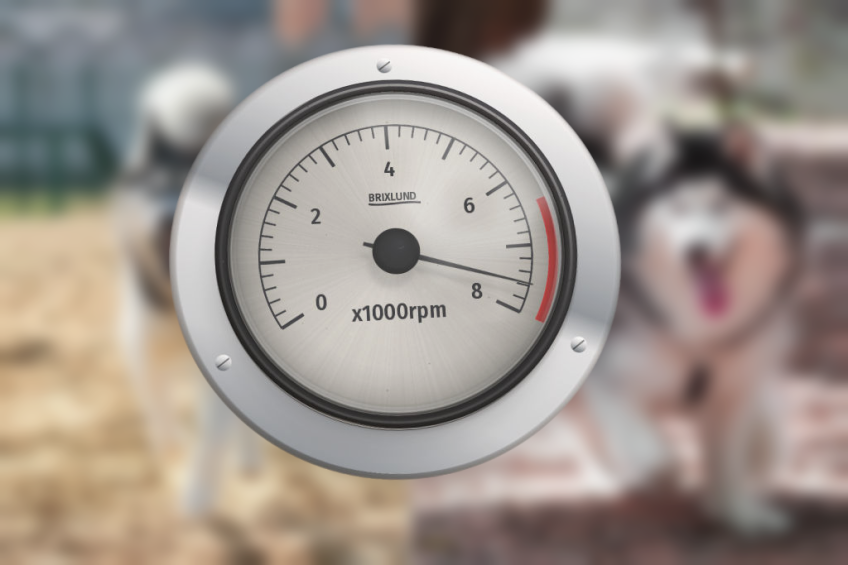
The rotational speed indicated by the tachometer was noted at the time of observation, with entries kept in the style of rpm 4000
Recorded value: rpm 7600
